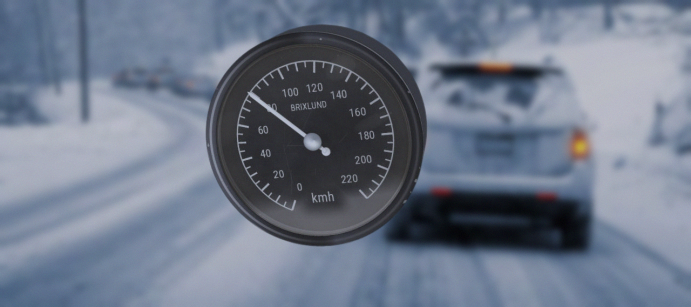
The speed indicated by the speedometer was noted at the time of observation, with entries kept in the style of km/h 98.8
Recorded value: km/h 80
